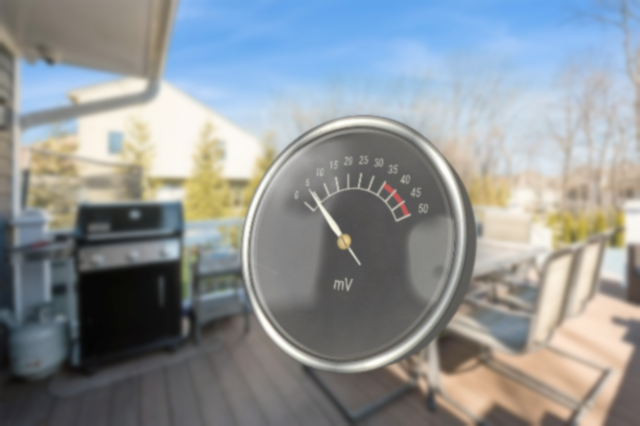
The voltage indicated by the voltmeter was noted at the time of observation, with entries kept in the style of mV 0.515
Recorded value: mV 5
